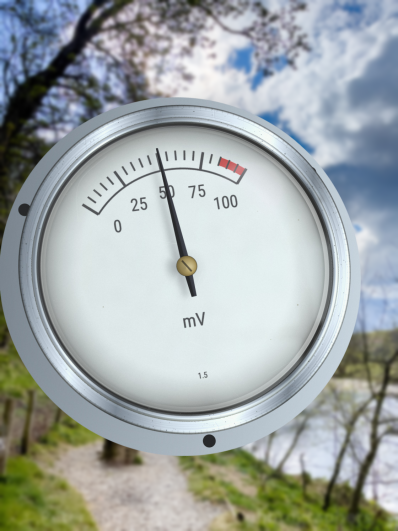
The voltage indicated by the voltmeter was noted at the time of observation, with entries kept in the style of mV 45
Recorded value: mV 50
